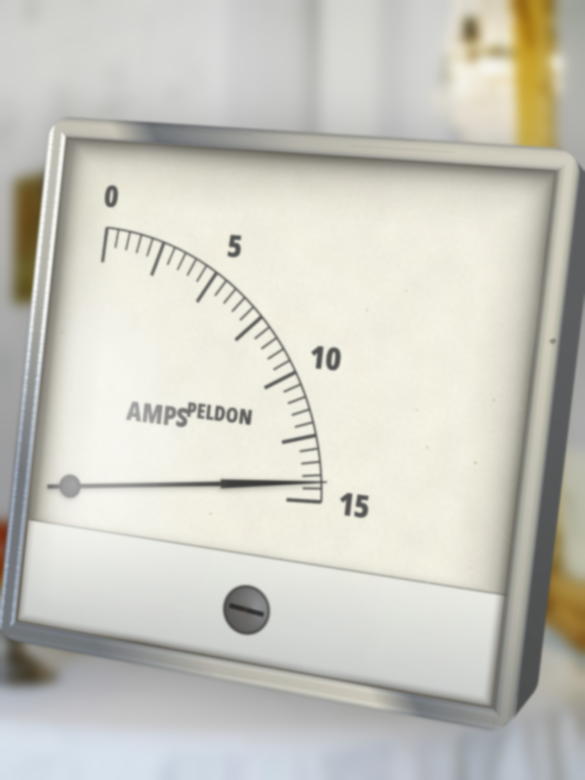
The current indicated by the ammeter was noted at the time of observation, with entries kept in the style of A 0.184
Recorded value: A 14.25
